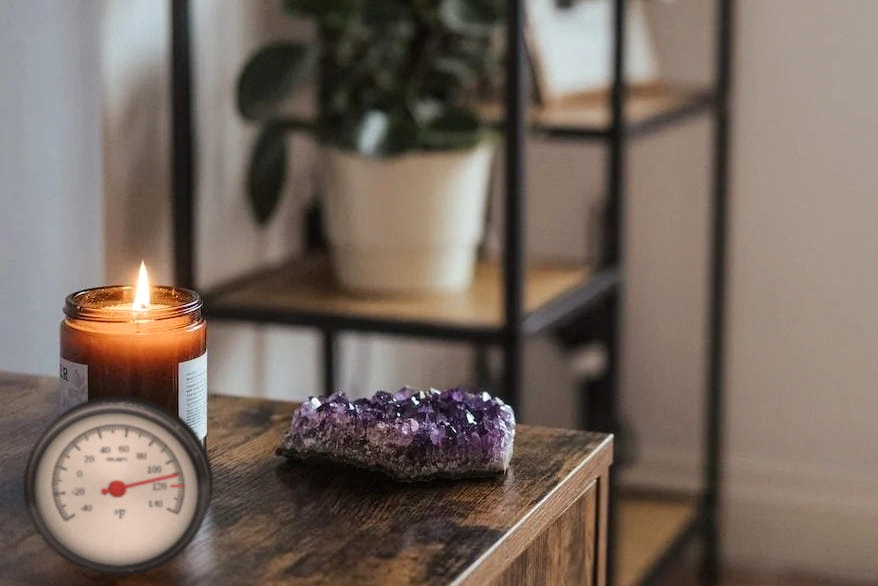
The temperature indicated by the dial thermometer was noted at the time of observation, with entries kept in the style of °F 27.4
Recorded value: °F 110
